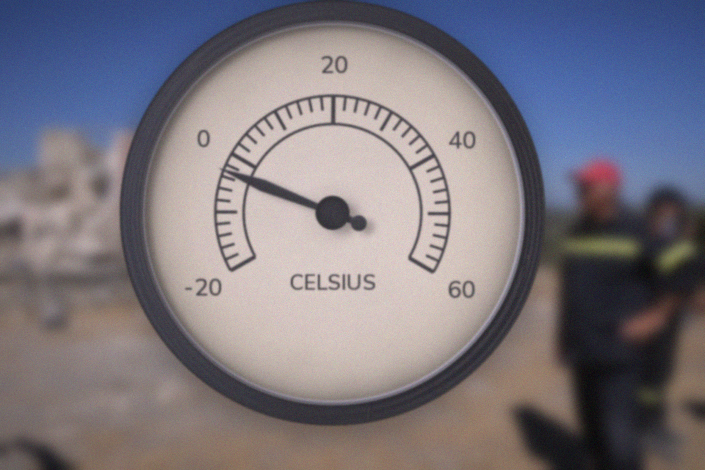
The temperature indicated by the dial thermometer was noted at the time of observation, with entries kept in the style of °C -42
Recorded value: °C -3
